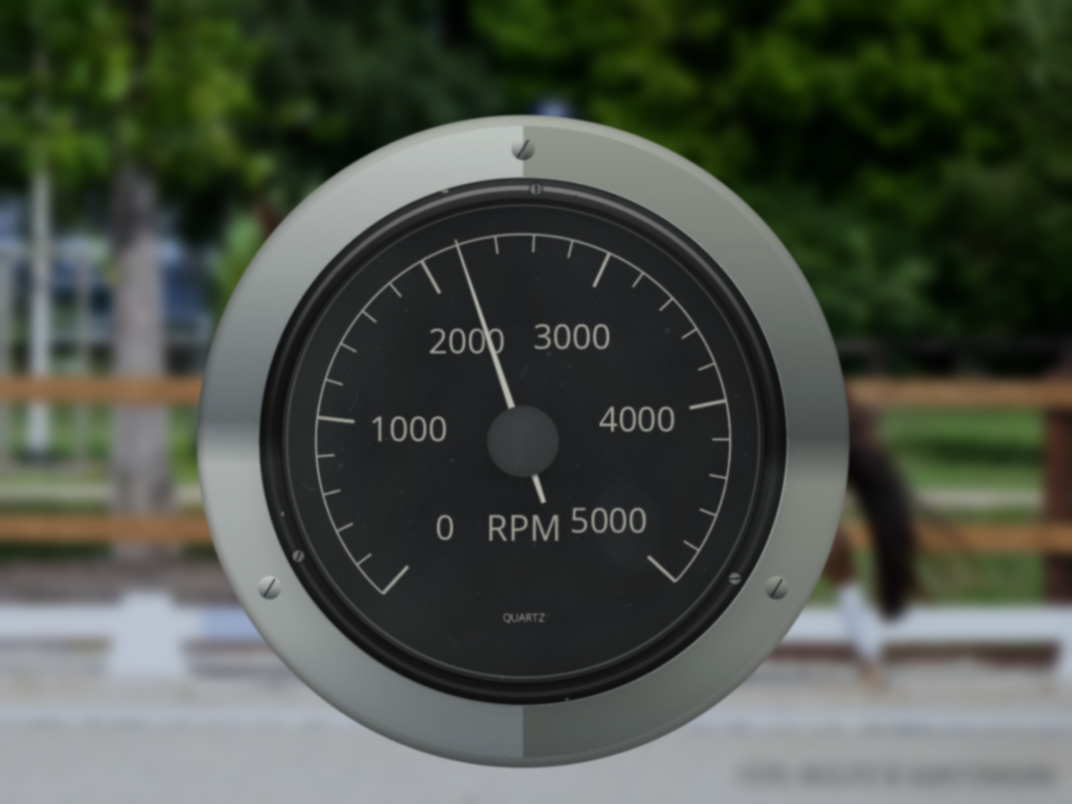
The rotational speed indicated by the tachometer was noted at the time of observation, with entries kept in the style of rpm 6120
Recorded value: rpm 2200
